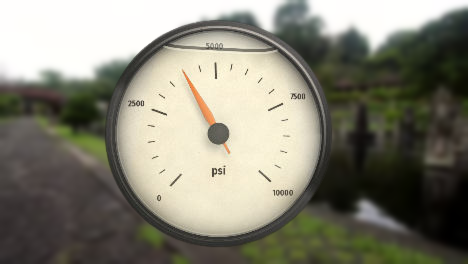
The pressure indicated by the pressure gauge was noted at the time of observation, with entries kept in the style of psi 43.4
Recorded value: psi 4000
